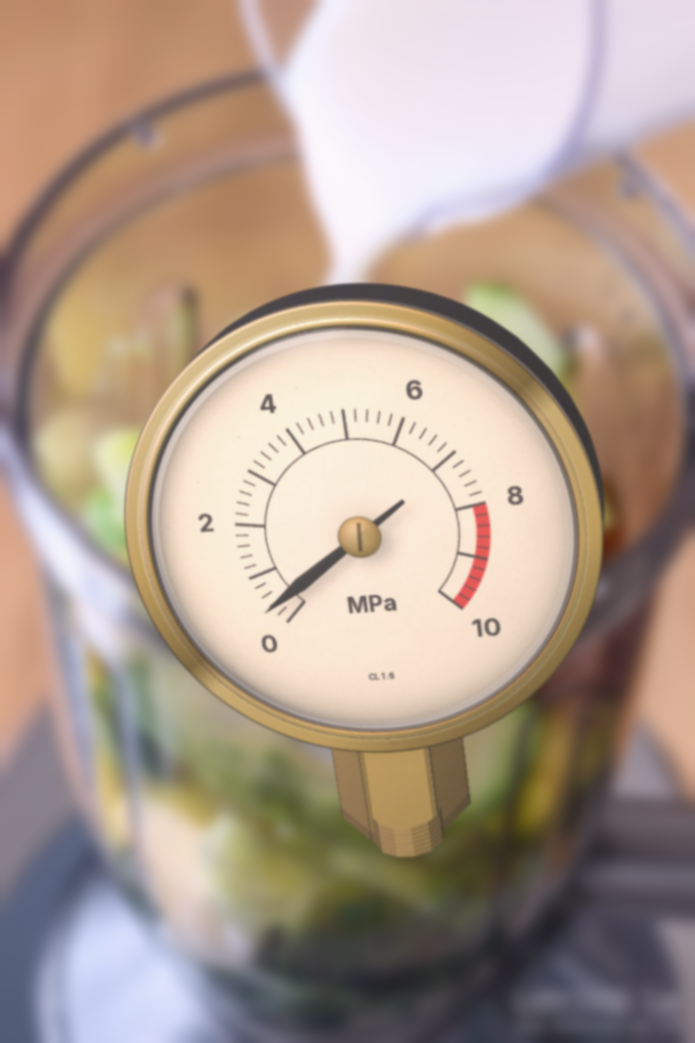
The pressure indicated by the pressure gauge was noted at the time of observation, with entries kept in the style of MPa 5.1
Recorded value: MPa 0.4
